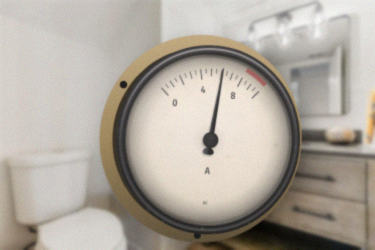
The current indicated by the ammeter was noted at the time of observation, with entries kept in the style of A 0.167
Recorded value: A 6
